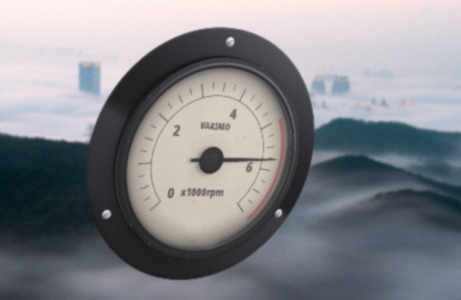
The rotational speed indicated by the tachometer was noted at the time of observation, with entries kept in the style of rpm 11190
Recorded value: rpm 5750
